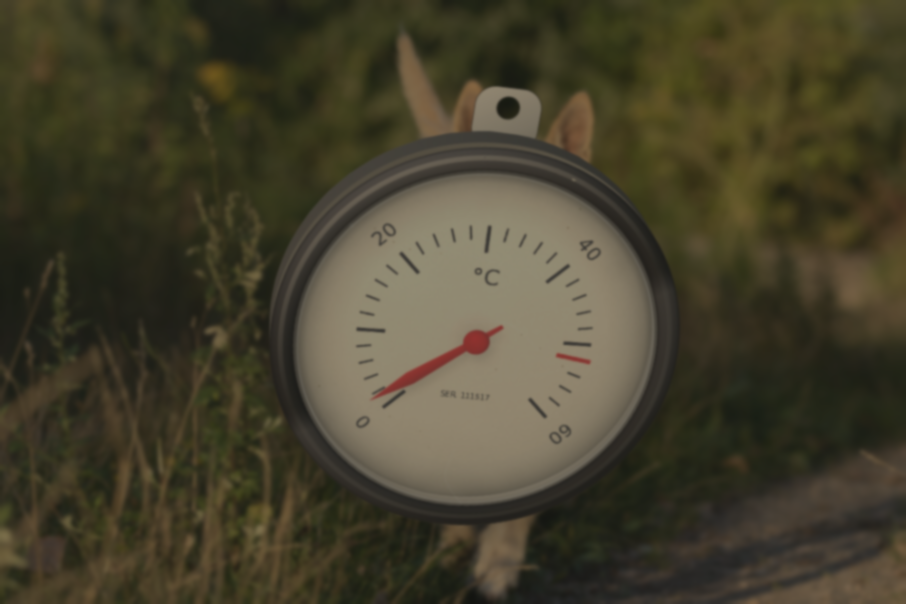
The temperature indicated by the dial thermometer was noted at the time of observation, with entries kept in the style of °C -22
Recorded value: °C 2
